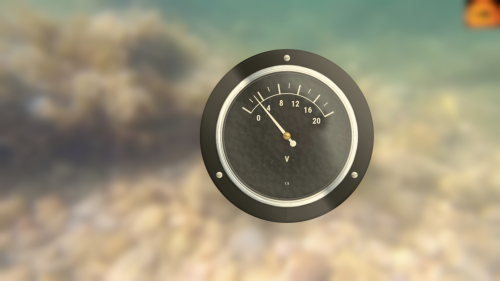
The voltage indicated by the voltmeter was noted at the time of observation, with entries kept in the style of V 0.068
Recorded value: V 3
